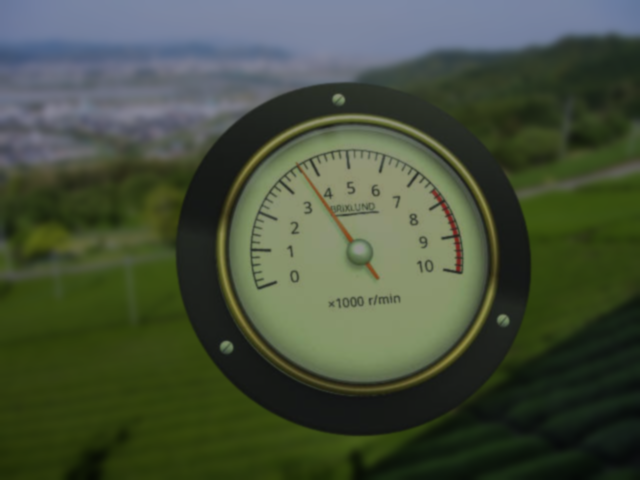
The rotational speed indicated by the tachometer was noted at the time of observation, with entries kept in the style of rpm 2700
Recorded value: rpm 3600
